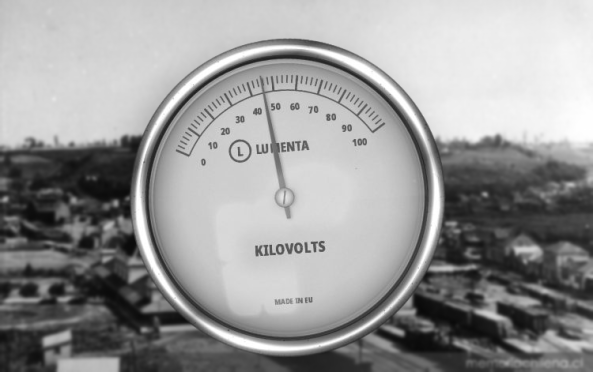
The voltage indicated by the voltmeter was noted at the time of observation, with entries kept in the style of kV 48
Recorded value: kV 46
